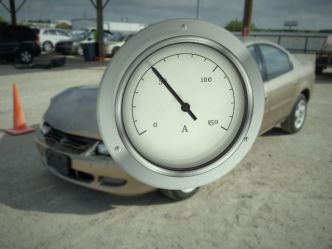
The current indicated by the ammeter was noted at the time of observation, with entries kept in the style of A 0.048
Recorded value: A 50
